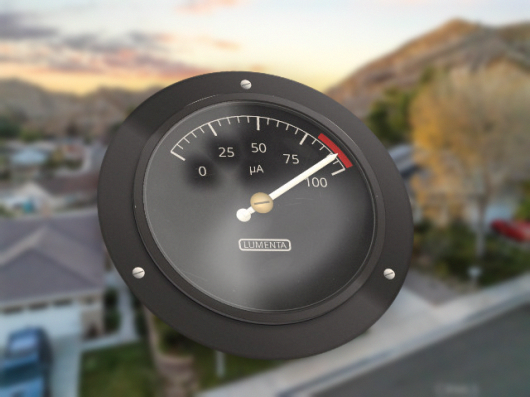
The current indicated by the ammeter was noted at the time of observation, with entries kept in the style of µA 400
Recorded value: µA 92.5
